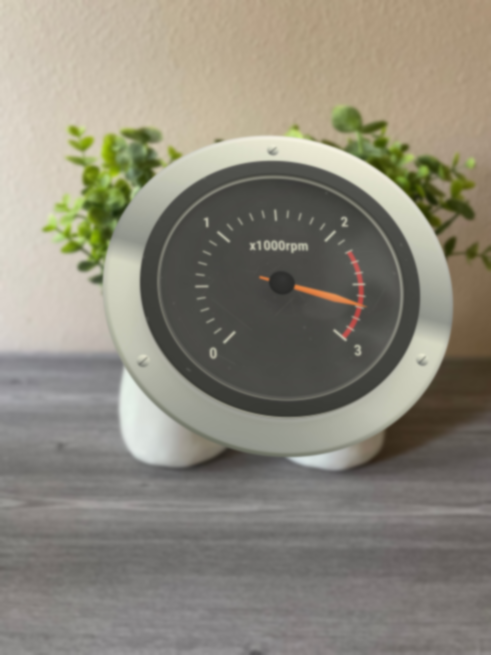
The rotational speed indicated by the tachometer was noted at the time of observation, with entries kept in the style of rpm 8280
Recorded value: rpm 2700
